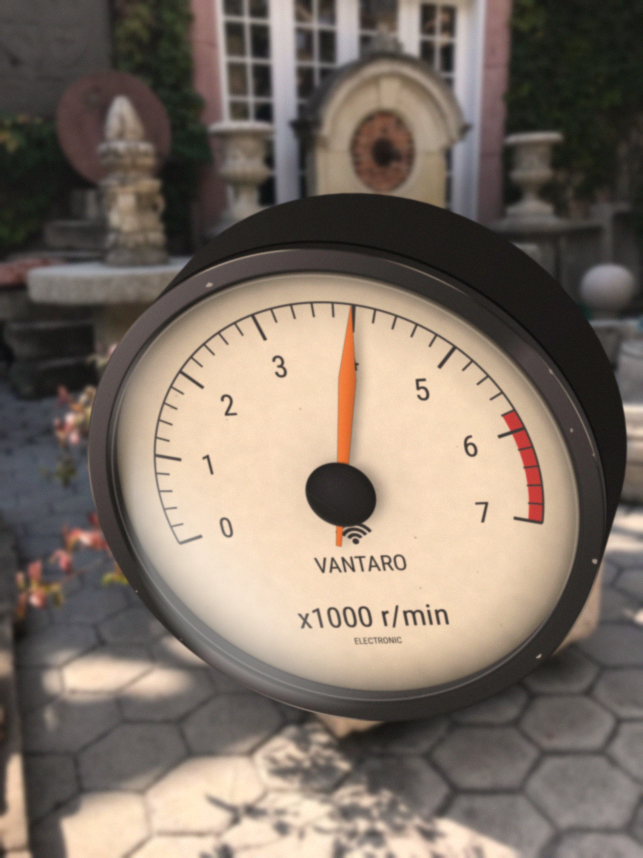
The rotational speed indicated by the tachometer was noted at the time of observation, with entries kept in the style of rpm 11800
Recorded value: rpm 4000
